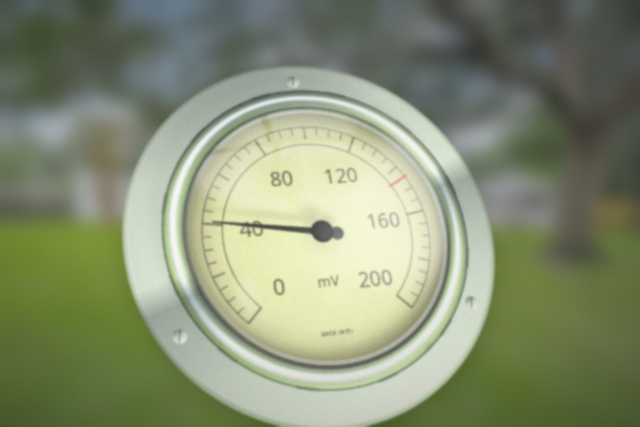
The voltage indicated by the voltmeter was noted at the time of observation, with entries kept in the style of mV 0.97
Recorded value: mV 40
